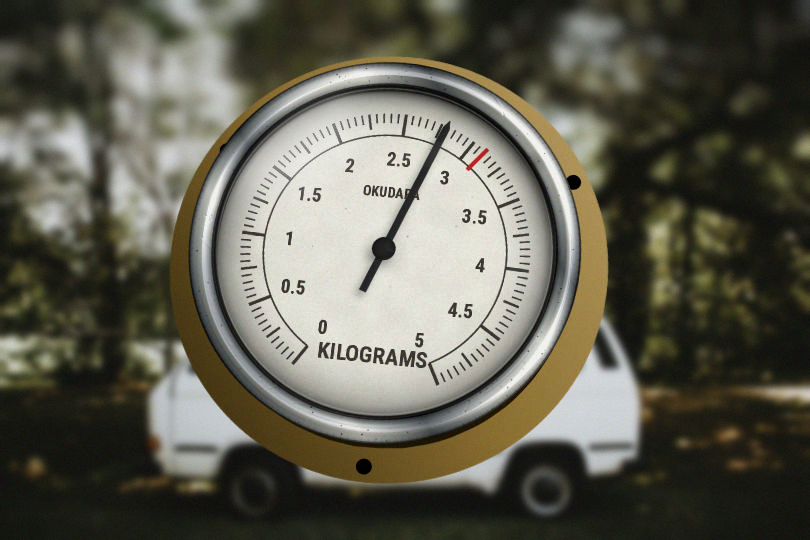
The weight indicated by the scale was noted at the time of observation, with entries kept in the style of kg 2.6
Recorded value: kg 2.8
